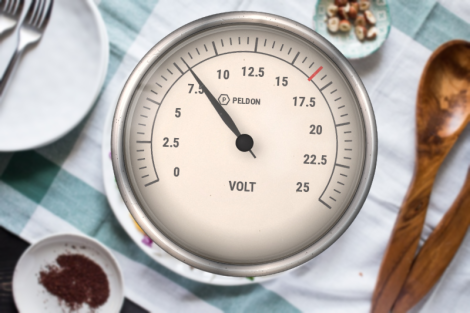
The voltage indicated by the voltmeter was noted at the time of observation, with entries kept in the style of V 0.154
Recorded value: V 8
